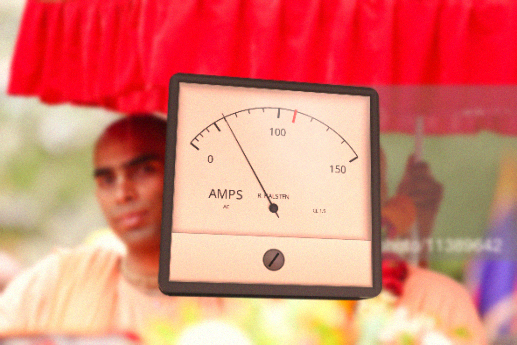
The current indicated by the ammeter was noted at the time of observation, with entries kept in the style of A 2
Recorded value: A 60
